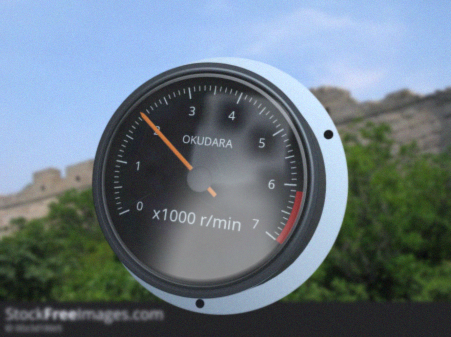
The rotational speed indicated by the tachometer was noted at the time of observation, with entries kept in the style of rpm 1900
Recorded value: rpm 2000
